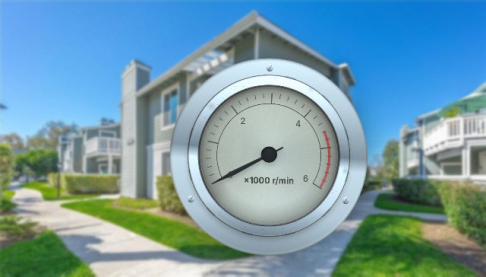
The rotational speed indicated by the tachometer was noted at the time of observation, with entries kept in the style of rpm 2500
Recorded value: rpm 0
